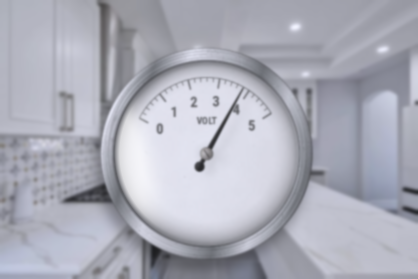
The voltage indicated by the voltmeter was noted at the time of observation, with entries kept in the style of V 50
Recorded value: V 3.8
